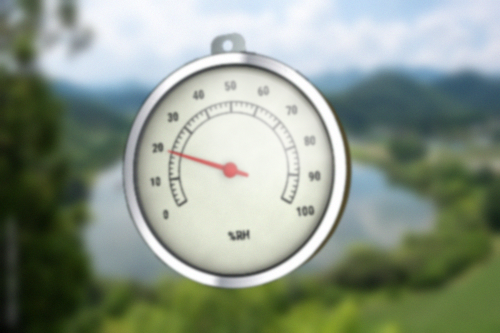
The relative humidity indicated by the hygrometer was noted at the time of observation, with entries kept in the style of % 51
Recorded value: % 20
